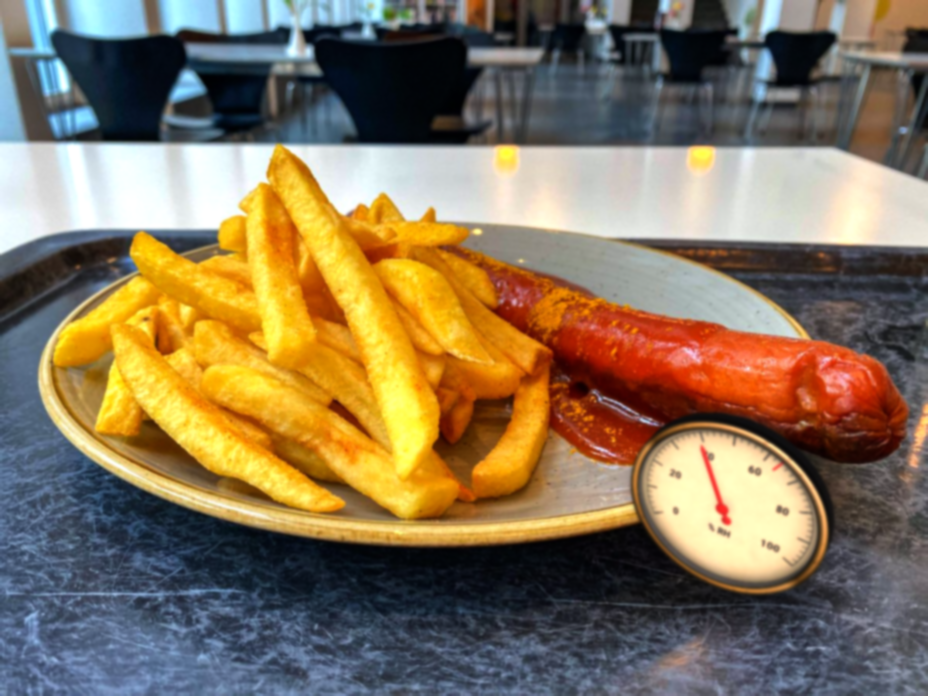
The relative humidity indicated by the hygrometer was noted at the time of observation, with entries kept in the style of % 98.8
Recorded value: % 40
